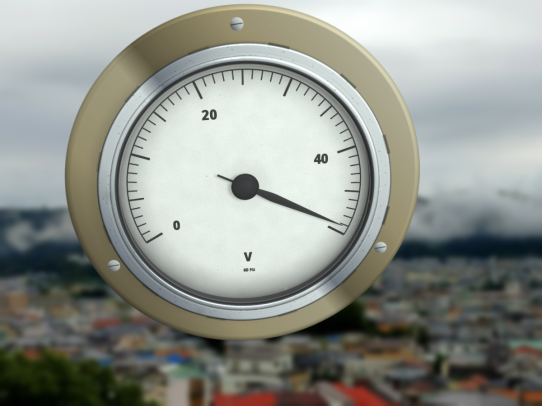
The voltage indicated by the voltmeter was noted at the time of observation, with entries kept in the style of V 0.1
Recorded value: V 49
